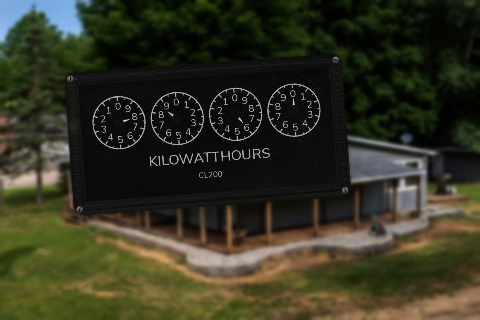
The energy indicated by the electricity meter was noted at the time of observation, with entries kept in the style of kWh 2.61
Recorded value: kWh 7860
